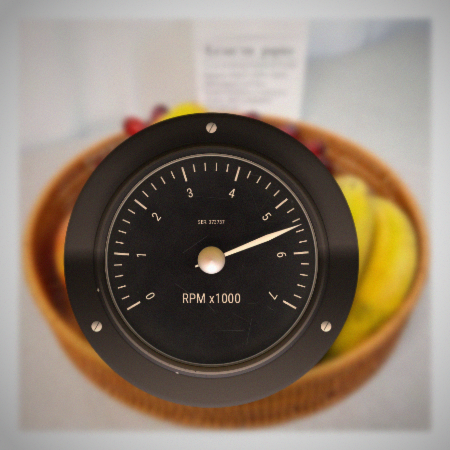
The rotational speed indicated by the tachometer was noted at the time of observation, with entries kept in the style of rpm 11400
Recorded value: rpm 5500
